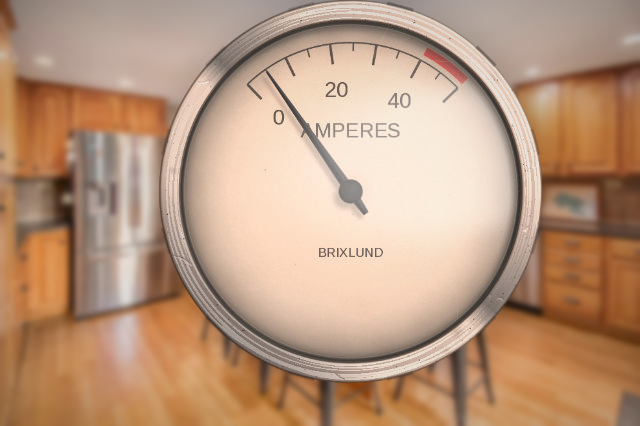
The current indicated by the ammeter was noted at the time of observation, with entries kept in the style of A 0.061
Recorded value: A 5
